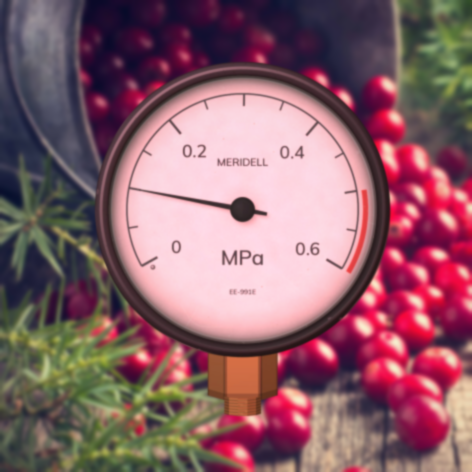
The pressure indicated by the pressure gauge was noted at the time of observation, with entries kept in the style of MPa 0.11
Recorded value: MPa 0.1
